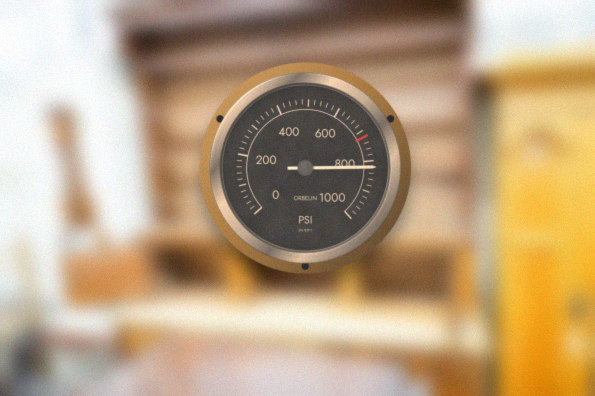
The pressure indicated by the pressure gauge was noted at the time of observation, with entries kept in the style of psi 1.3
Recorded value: psi 820
